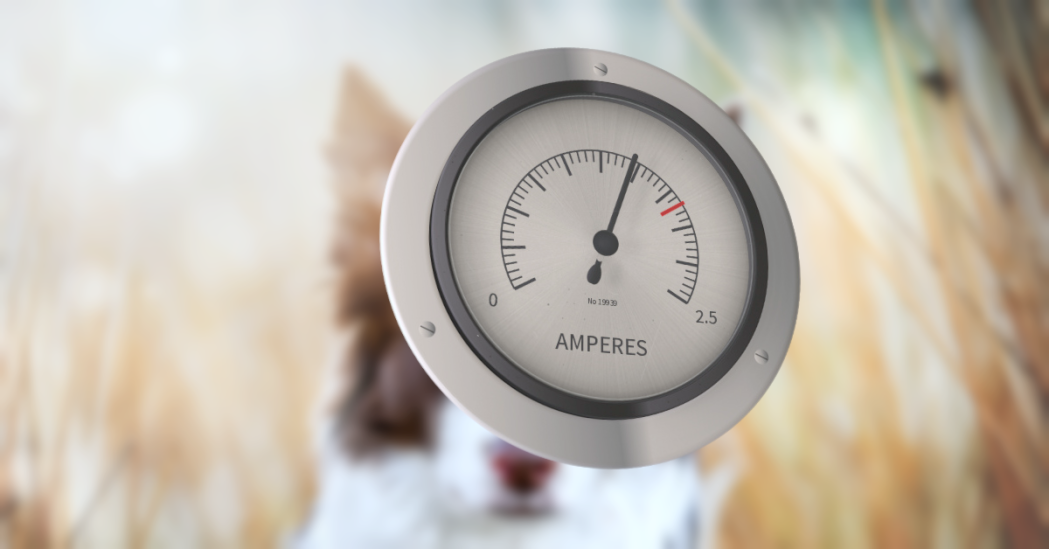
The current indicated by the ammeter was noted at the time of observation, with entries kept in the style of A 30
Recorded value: A 1.45
